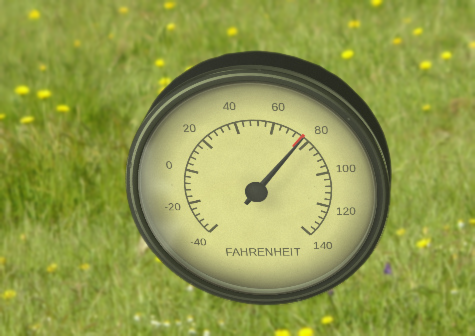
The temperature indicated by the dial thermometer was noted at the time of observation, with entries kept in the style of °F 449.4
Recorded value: °F 76
